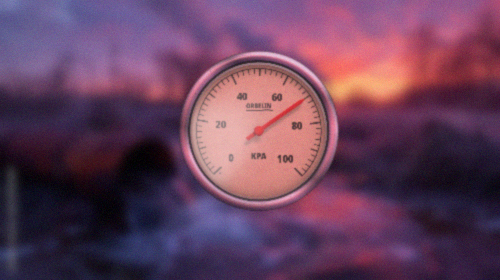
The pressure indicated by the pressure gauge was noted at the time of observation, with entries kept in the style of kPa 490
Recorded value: kPa 70
